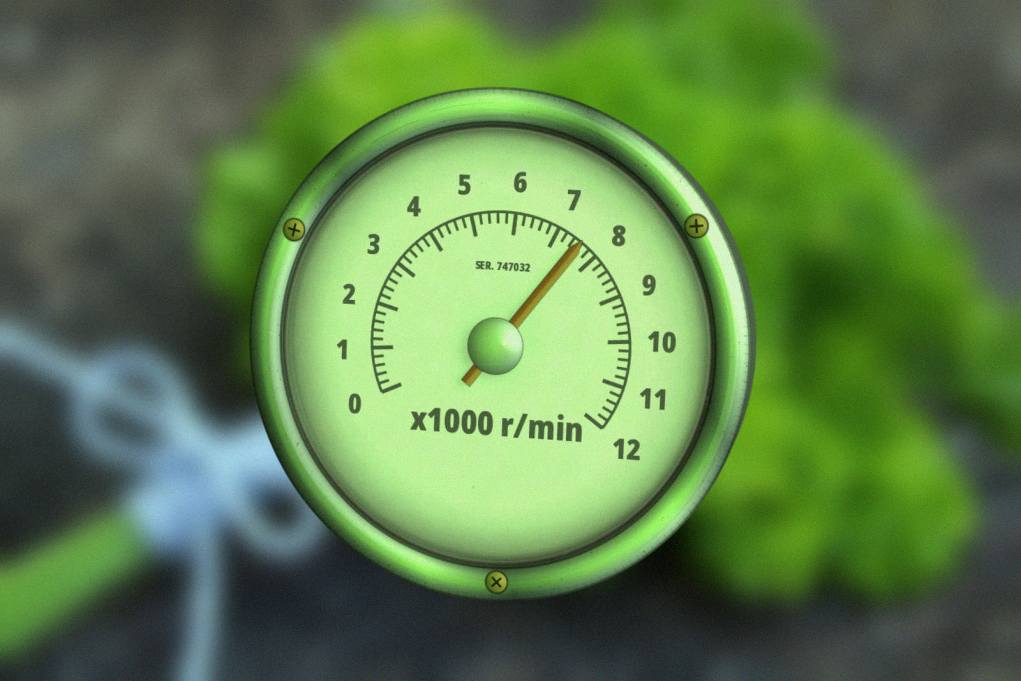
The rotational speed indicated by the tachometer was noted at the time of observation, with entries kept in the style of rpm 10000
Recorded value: rpm 7600
